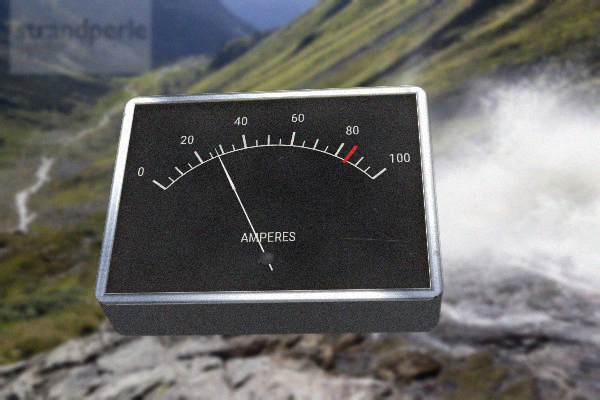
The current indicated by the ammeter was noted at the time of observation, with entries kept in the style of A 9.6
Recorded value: A 27.5
